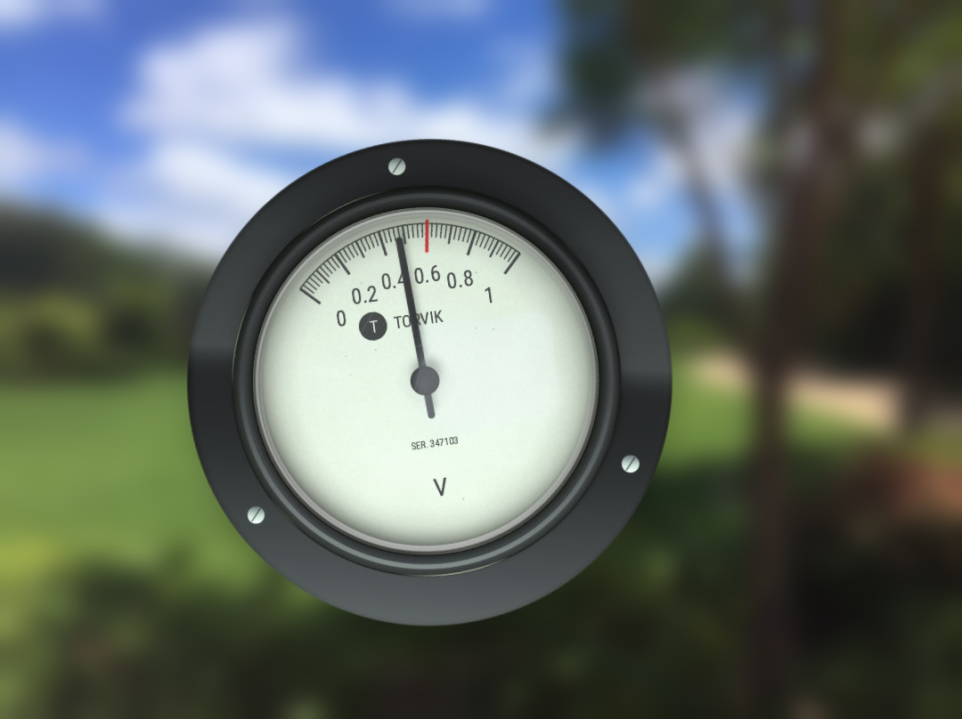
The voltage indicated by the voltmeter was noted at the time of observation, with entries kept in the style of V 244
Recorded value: V 0.48
